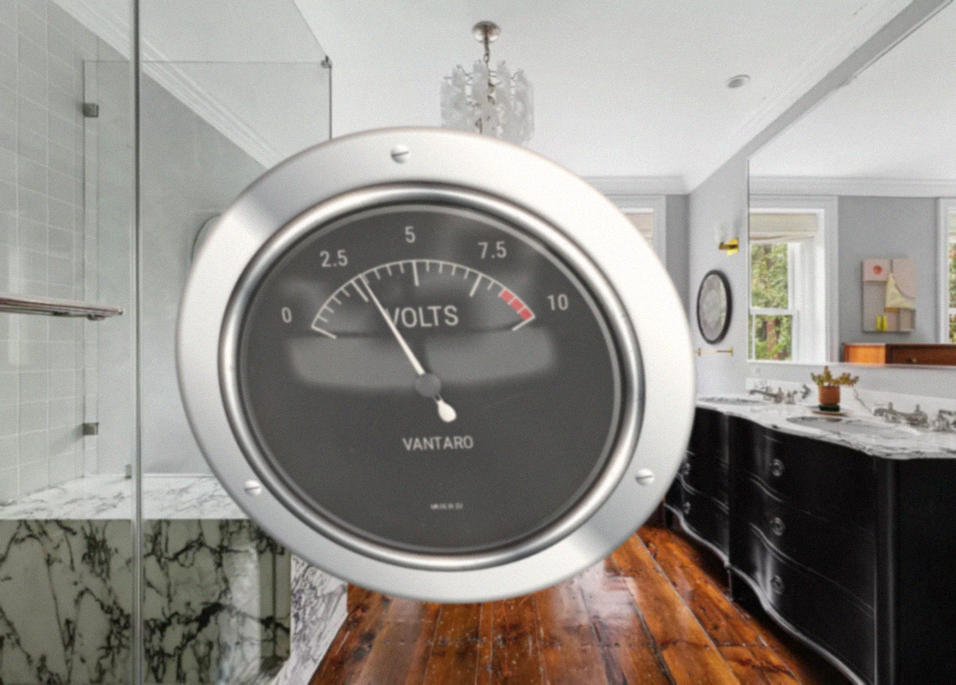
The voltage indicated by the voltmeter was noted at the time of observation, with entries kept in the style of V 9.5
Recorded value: V 3
